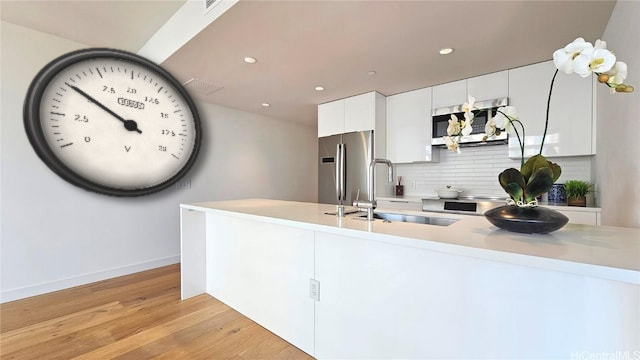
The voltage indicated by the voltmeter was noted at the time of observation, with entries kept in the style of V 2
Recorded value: V 5
